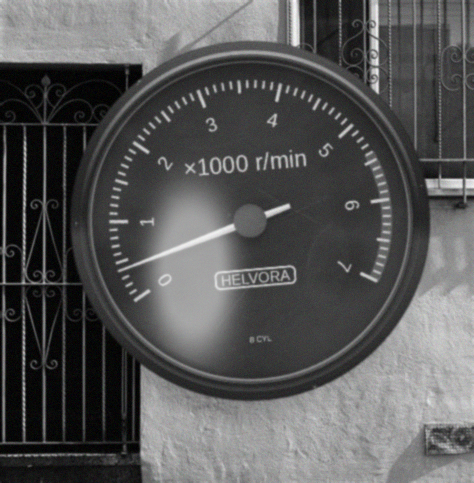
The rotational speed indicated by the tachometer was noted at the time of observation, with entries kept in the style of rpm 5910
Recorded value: rpm 400
